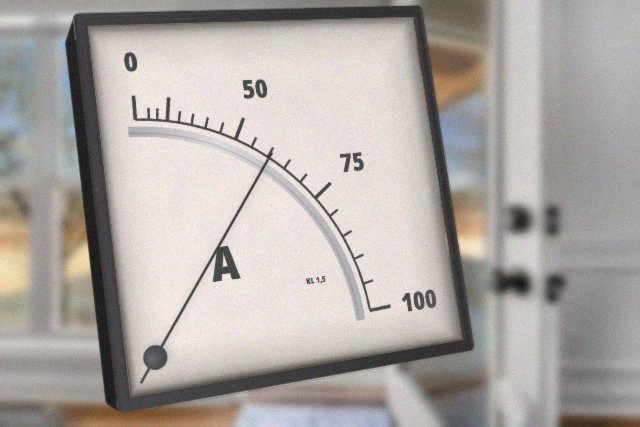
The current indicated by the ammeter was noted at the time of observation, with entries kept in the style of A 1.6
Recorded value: A 60
